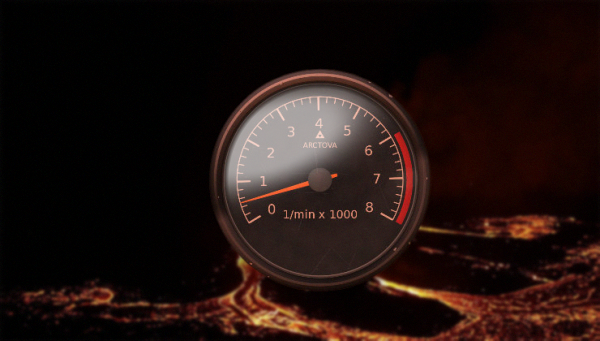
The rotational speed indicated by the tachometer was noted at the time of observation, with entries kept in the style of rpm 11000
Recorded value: rpm 500
